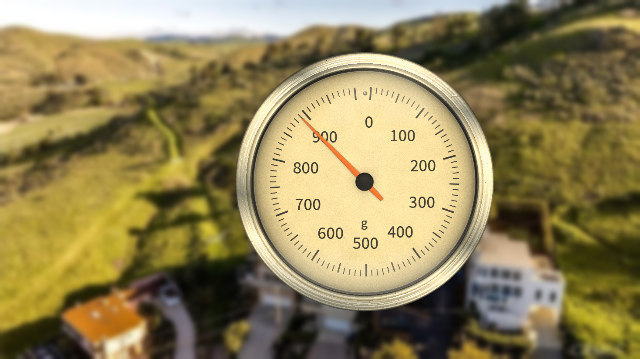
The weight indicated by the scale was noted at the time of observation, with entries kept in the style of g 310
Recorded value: g 890
